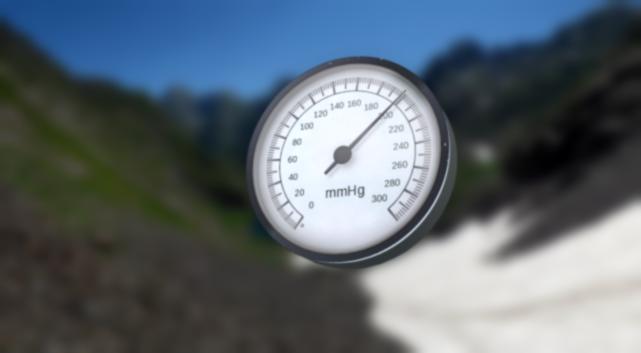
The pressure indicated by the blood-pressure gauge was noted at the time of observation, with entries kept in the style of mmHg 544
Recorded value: mmHg 200
